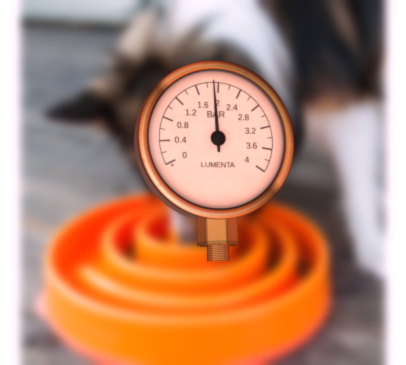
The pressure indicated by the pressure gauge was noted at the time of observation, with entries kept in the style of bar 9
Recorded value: bar 1.9
